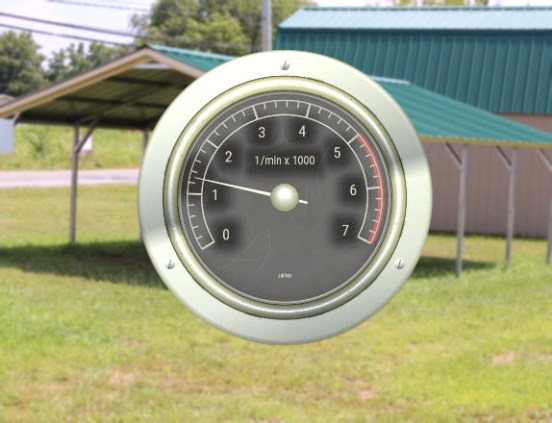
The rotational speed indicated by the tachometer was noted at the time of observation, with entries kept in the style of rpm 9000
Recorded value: rpm 1300
